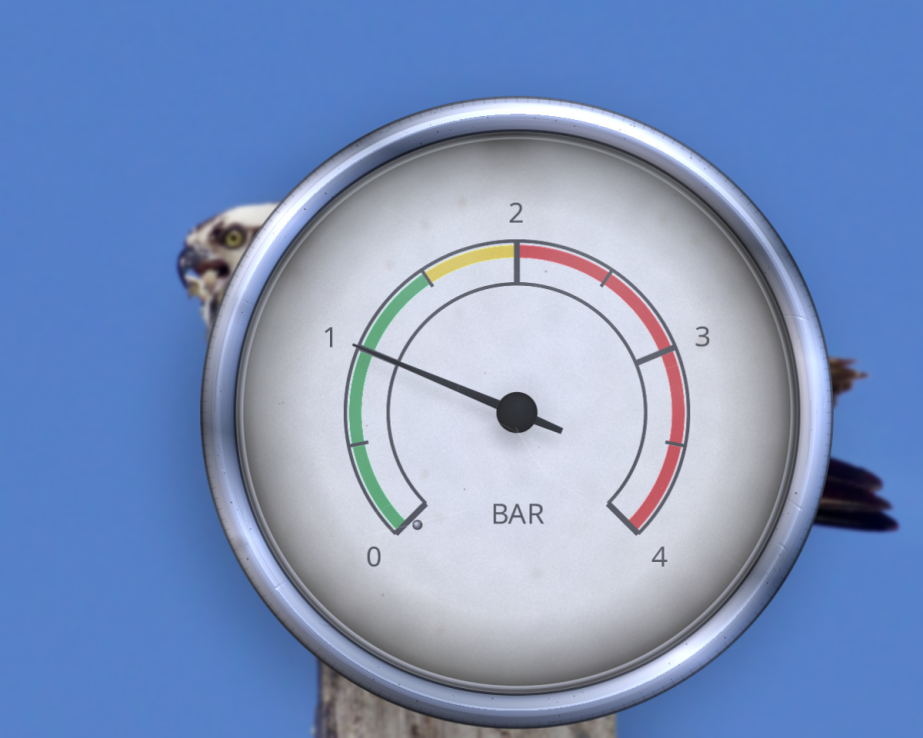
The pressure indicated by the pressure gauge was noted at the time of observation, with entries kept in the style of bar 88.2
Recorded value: bar 1
